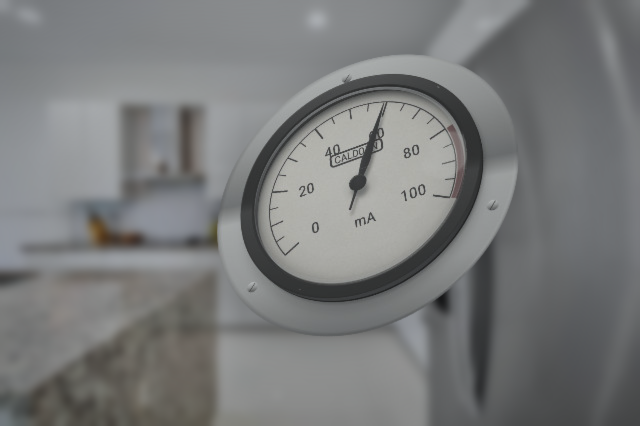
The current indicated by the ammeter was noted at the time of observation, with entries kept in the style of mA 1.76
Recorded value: mA 60
